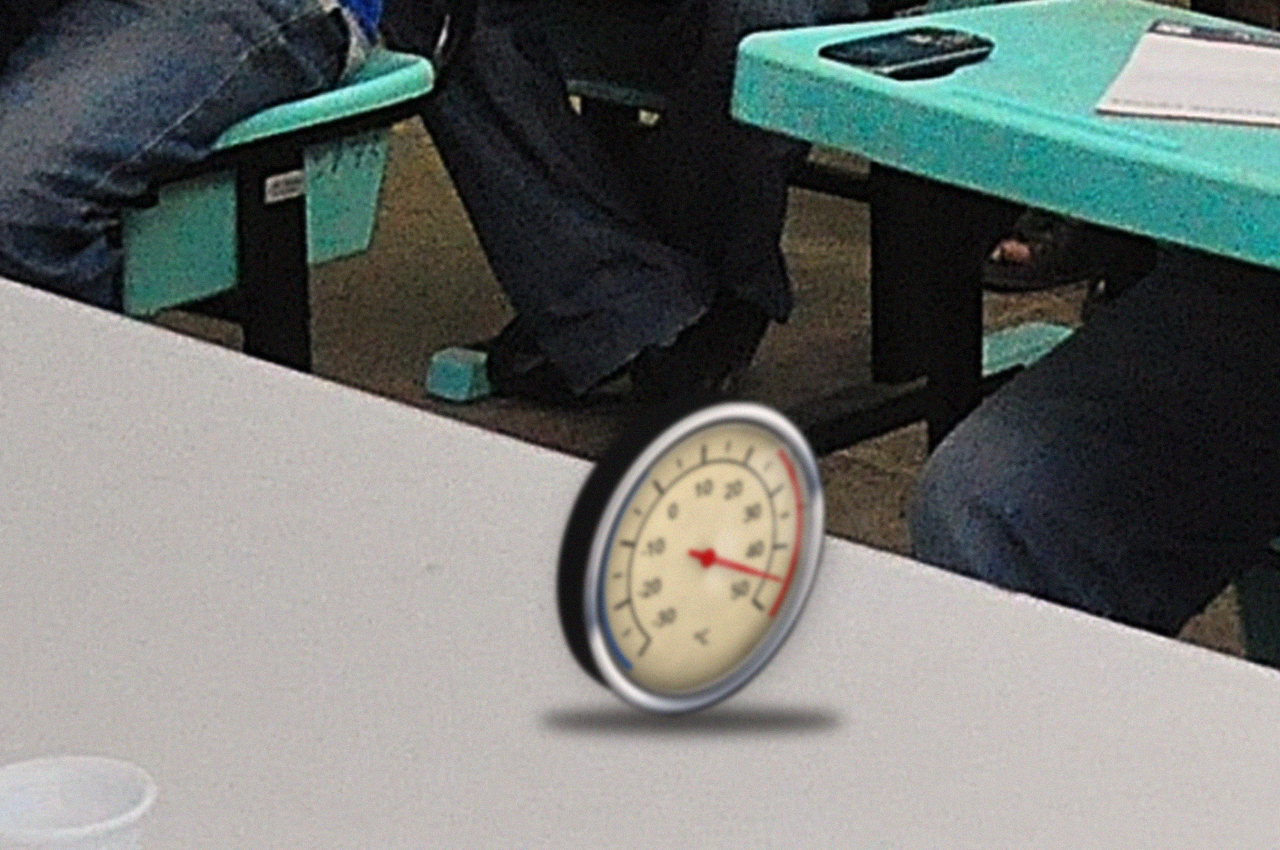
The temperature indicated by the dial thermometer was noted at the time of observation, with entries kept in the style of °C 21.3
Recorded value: °C 45
